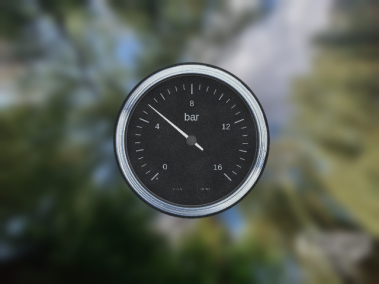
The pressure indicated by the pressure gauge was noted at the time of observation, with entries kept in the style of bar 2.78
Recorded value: bar 5
